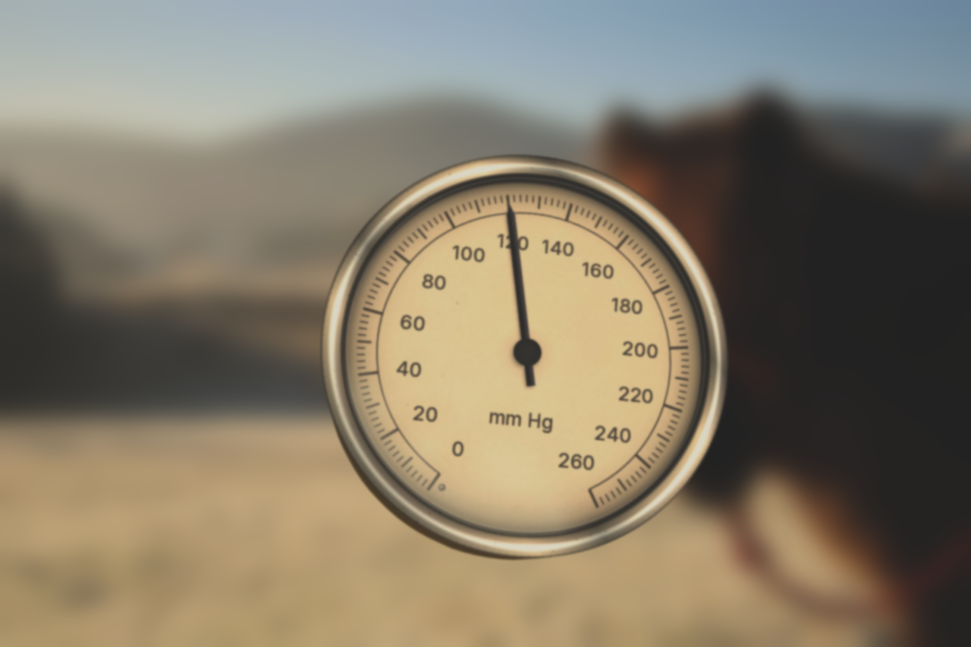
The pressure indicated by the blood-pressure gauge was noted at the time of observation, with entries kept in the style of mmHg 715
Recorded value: mmHg 120
